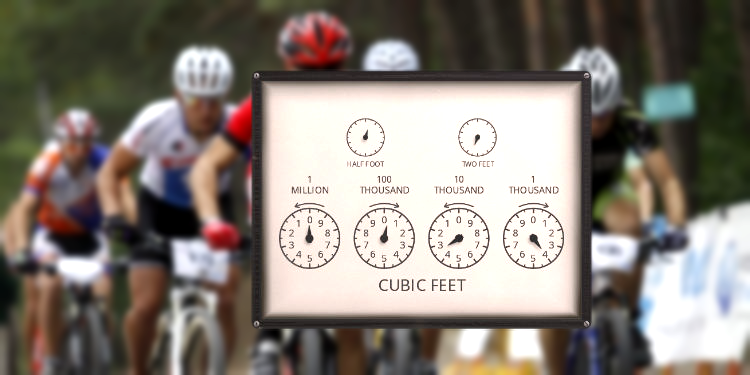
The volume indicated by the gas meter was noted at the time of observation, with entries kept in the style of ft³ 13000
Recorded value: ft³ 3400
